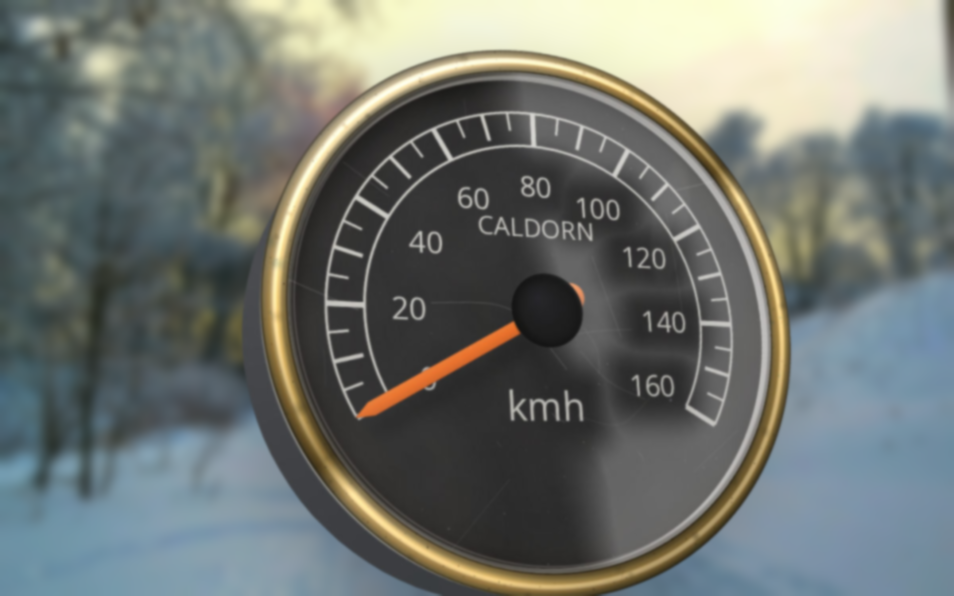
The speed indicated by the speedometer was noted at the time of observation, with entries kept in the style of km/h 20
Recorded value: km/h 0
